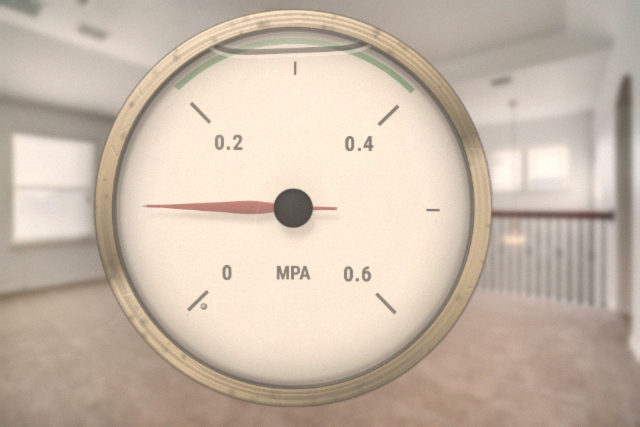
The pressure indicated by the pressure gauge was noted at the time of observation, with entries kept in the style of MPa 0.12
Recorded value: MPa 0.1
